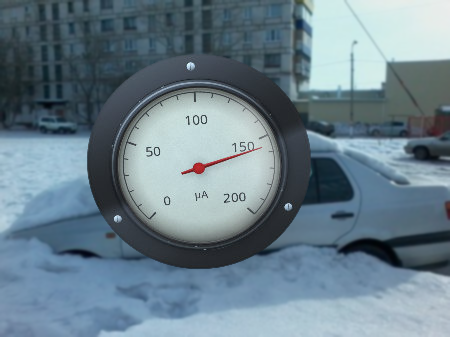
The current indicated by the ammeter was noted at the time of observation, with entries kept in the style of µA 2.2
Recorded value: µA 155
